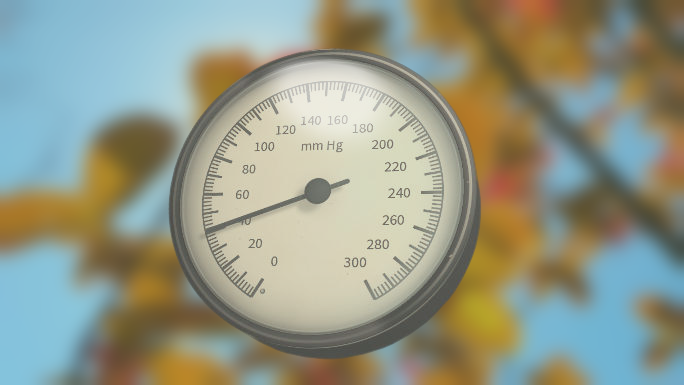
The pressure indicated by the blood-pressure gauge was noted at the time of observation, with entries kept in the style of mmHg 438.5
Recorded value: mmHg 40
